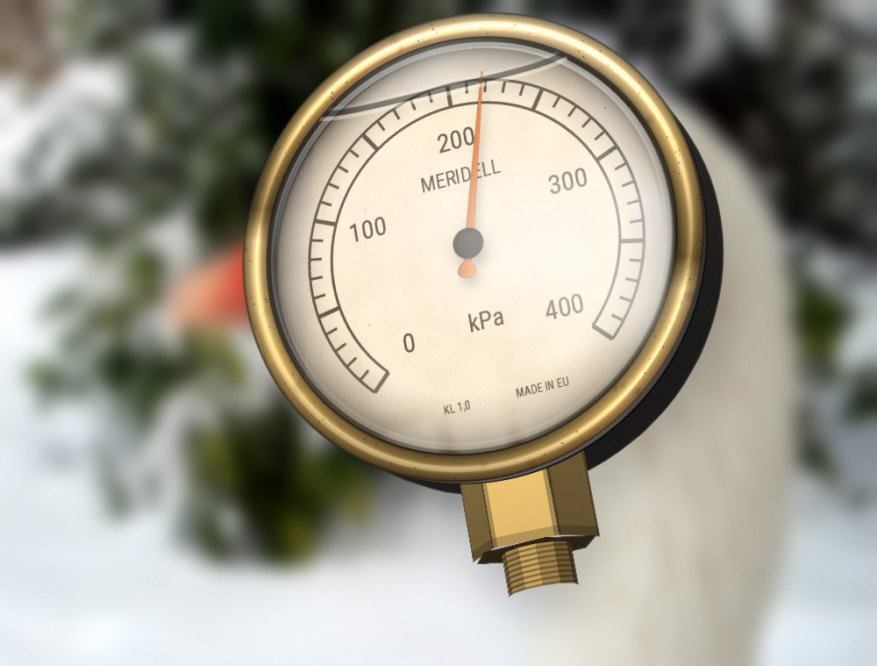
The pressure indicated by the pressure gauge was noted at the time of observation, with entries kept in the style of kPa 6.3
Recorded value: kPa 220
